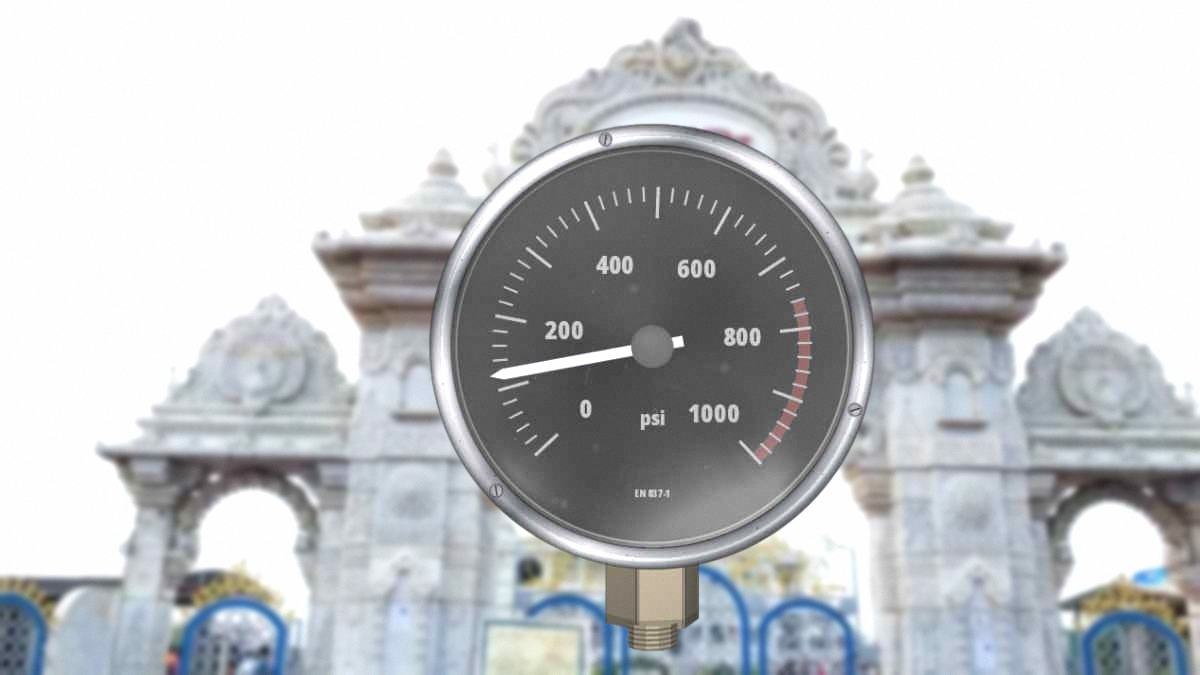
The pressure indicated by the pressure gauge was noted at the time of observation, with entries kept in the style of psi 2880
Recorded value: psi 120
